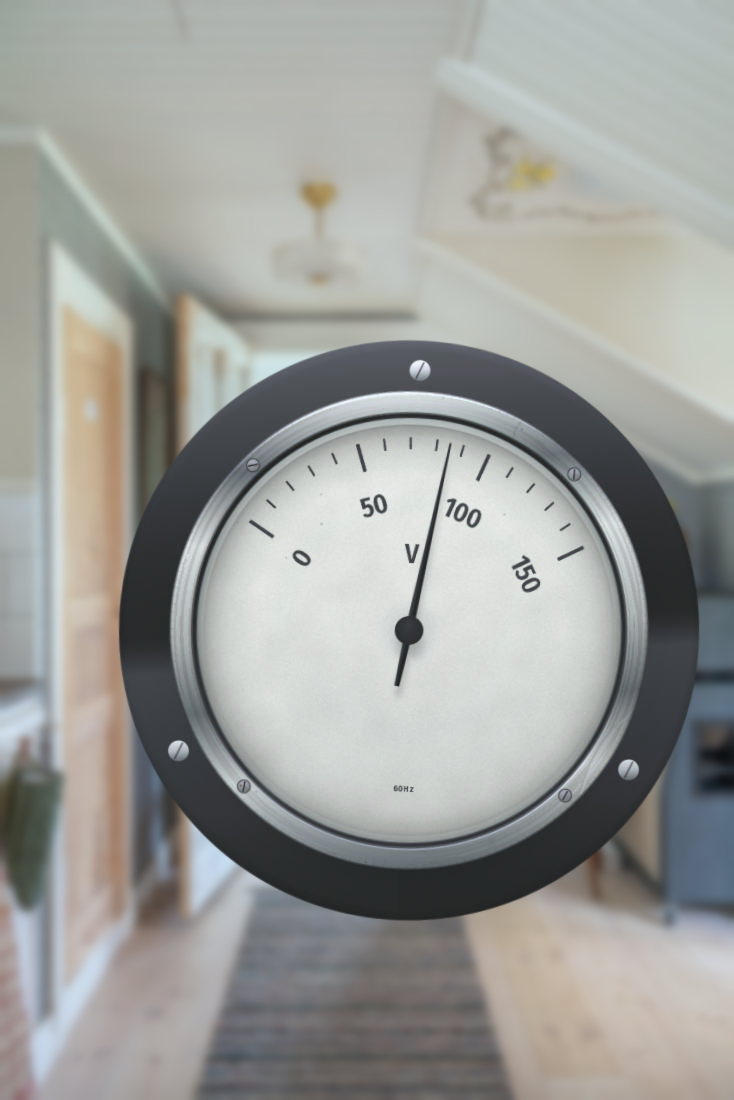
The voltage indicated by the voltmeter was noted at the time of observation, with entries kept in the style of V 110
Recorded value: V 85
